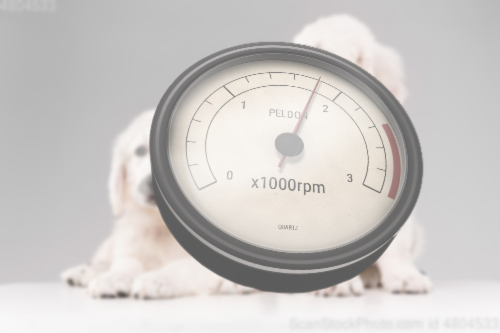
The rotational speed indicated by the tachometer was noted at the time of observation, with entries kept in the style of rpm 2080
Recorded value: rpm 1800
